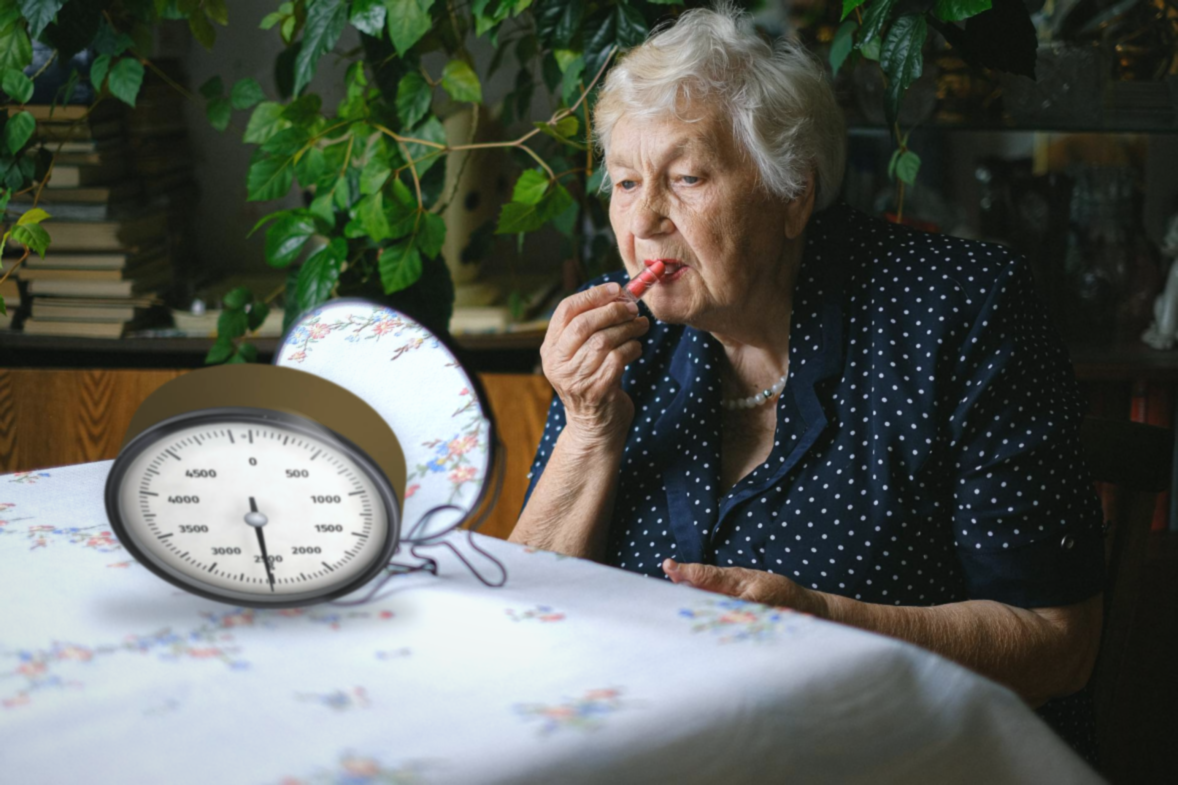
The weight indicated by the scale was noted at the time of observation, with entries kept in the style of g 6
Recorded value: g 2500
